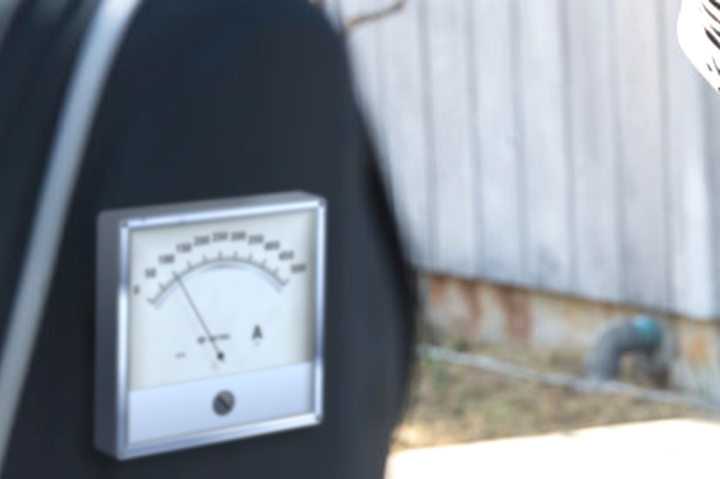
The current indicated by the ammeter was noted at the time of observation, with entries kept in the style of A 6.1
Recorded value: A 100
